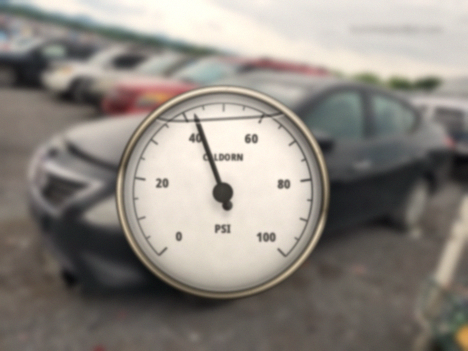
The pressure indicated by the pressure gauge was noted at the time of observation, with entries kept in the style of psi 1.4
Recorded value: psi 42.5
